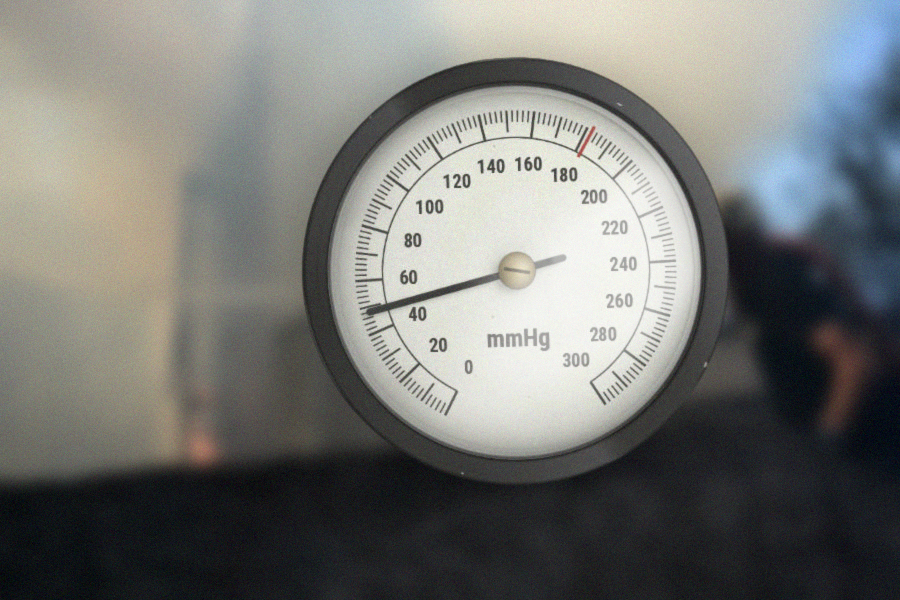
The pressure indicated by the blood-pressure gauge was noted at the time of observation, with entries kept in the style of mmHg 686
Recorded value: mmHg 48
